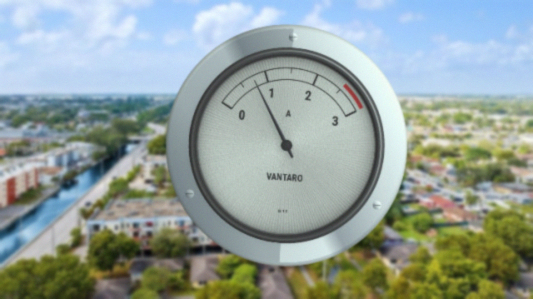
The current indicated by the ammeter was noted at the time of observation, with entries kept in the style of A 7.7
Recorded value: A 0.75
